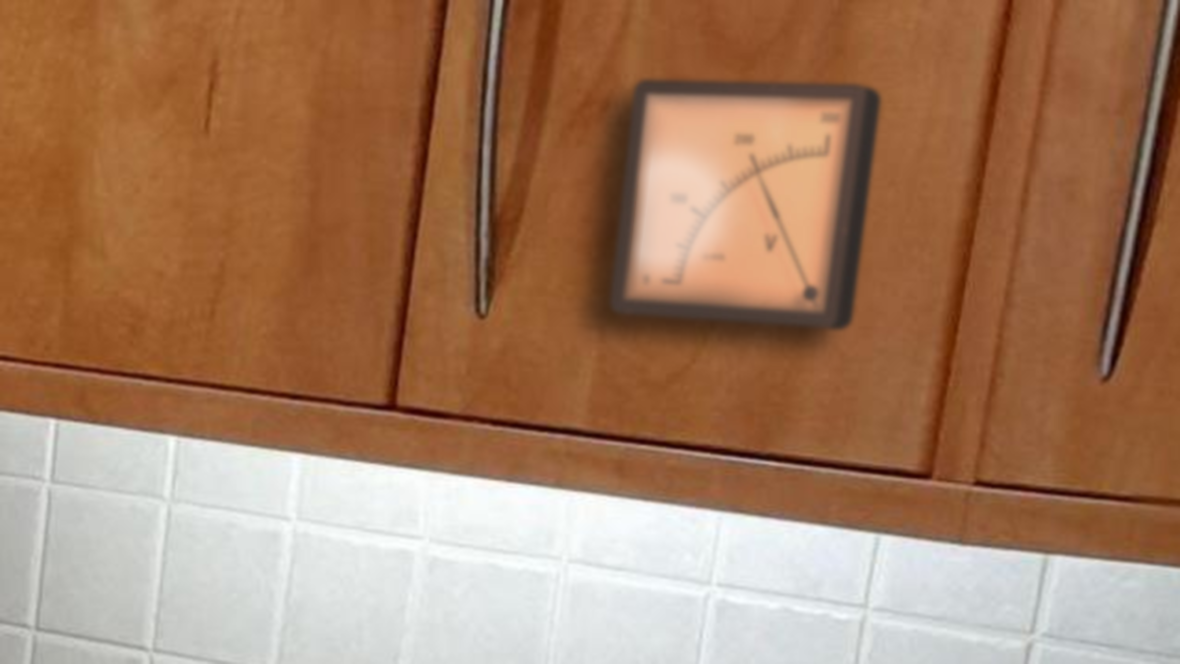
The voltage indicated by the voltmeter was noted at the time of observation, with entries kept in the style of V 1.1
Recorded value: V 200
